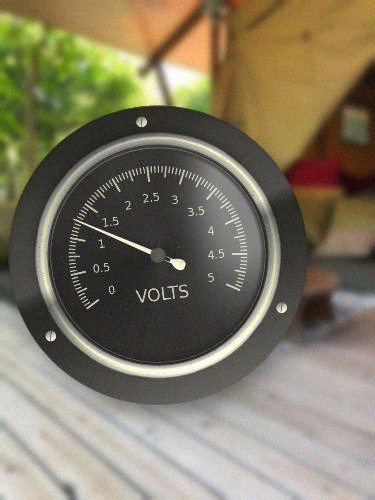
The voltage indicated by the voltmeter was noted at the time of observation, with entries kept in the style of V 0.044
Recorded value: V 1.25
